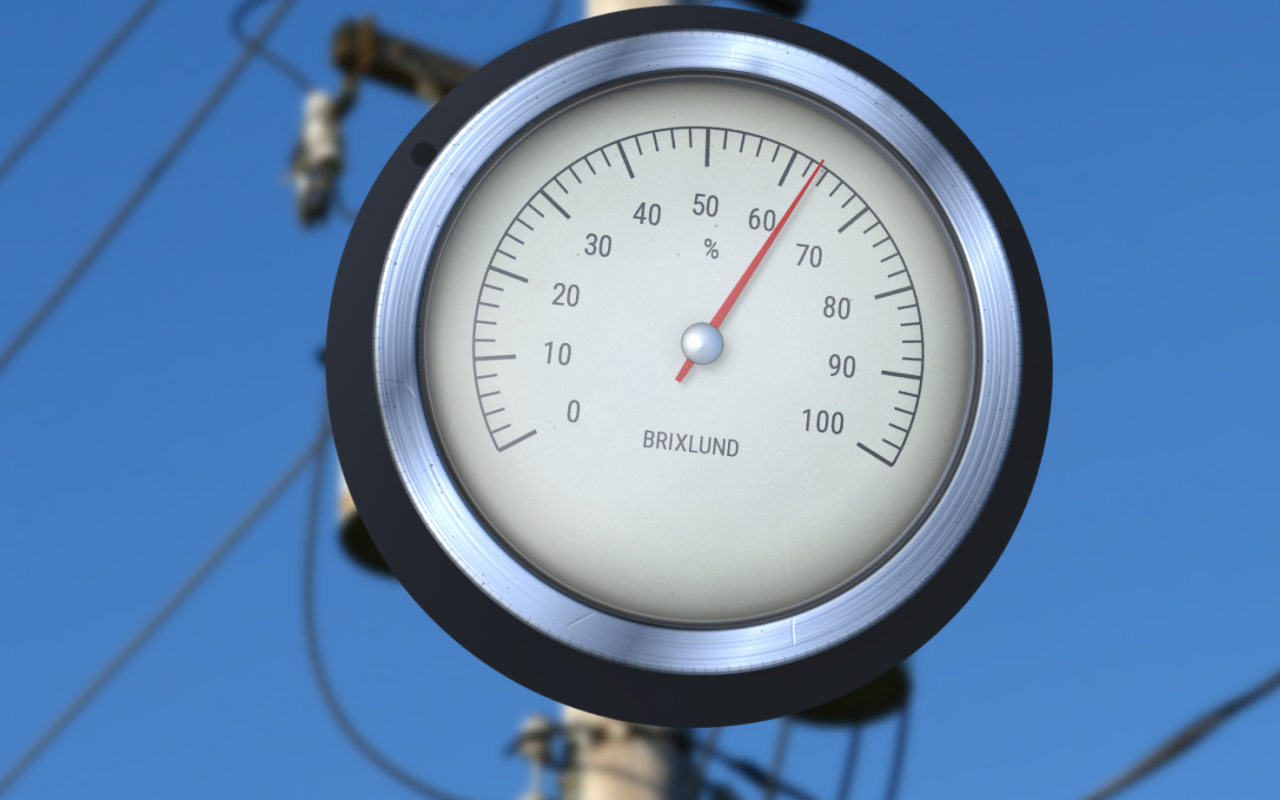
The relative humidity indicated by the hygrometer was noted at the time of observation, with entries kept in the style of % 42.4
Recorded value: % 63
